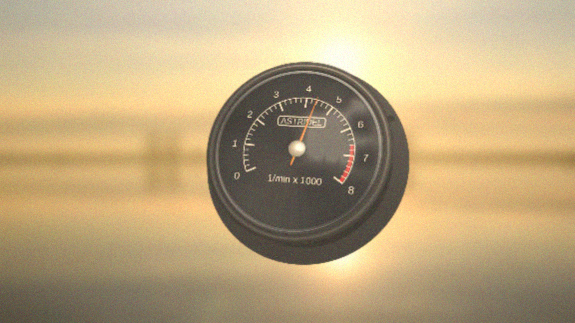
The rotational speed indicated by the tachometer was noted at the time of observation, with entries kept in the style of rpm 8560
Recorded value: rpm 4400
